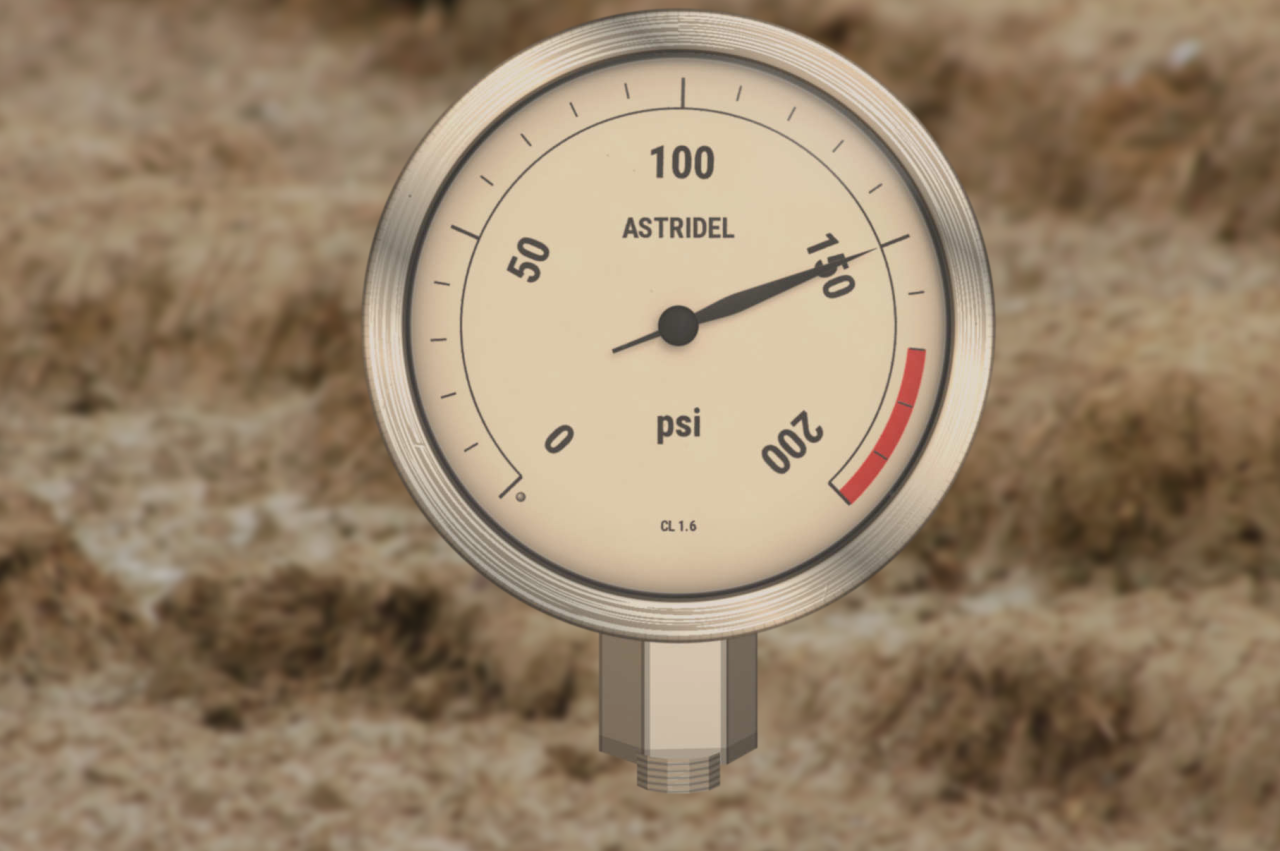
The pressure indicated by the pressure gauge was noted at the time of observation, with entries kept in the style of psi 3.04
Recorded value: psi 150
